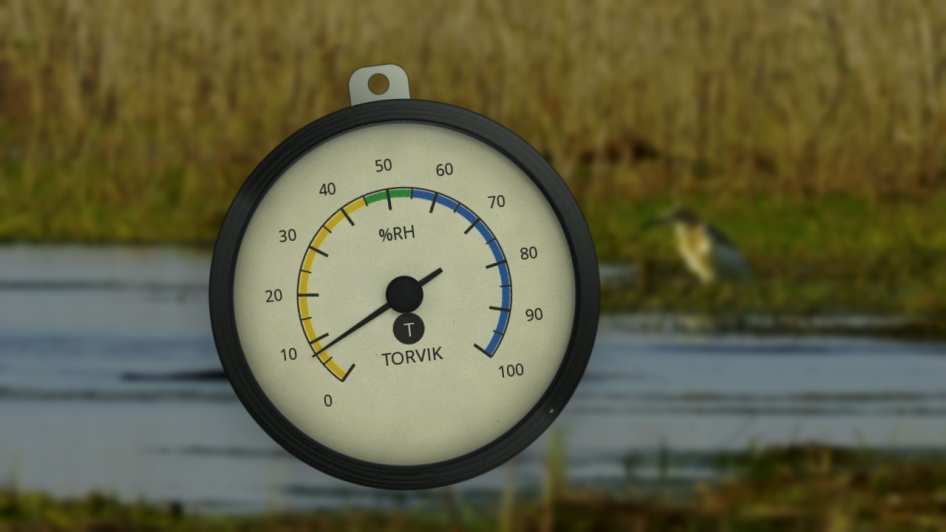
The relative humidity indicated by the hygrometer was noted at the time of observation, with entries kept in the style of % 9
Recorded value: % 7.5
